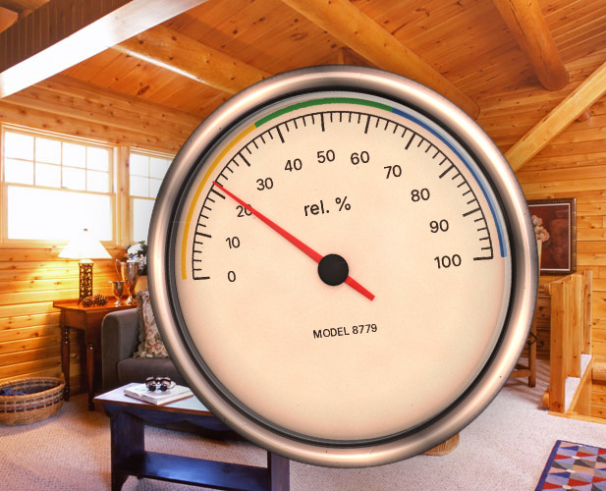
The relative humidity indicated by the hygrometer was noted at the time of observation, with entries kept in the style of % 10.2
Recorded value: % 22
